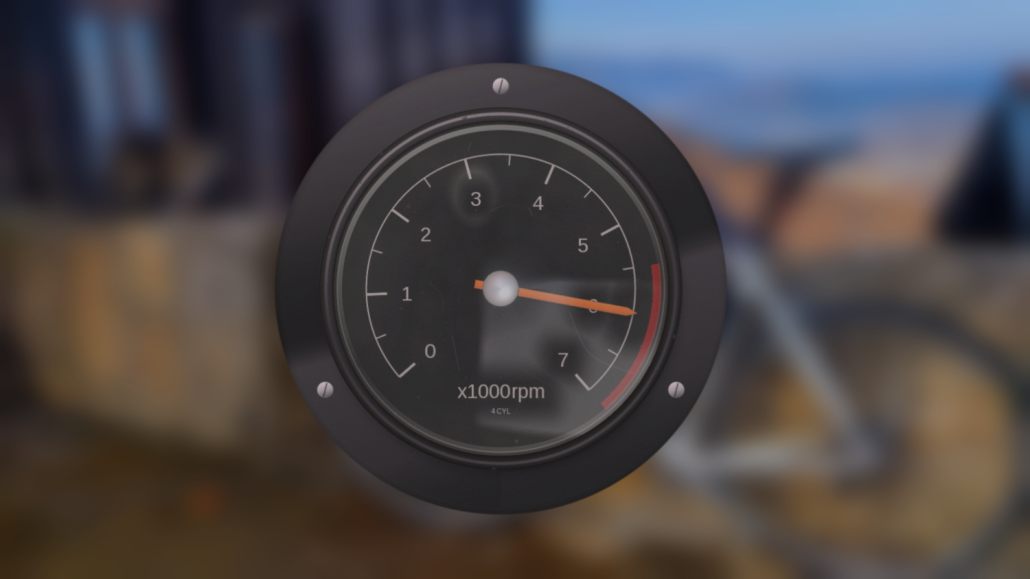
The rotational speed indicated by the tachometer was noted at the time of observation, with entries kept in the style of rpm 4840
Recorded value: rpm 6000
